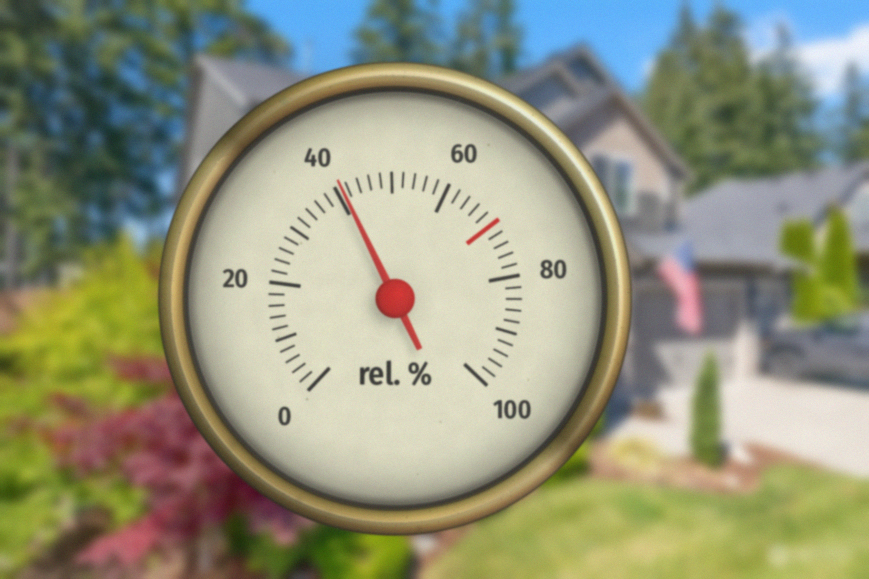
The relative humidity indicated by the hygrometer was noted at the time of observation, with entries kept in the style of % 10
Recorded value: % 41
